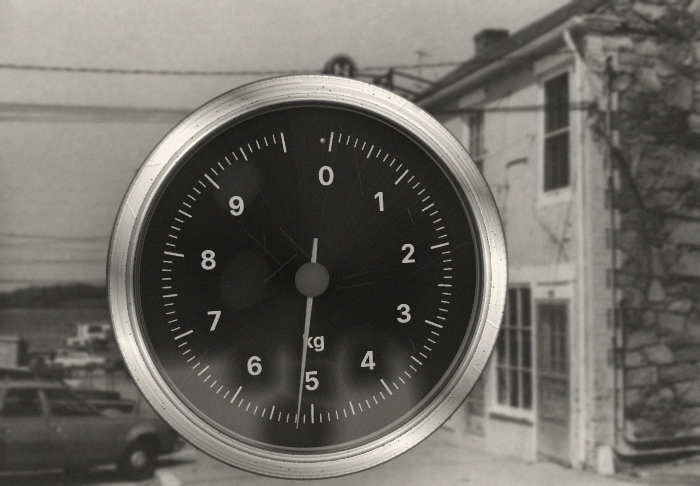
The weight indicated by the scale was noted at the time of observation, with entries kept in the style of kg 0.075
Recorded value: kg 5.2
